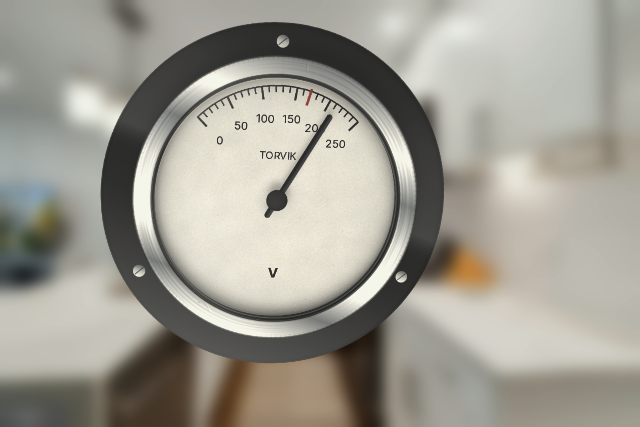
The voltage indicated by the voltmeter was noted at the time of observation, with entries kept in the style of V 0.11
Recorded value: V 210
